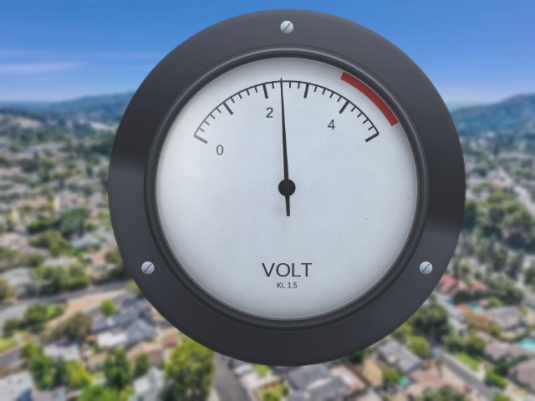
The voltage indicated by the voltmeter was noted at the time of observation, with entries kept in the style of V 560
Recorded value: V 2.4
